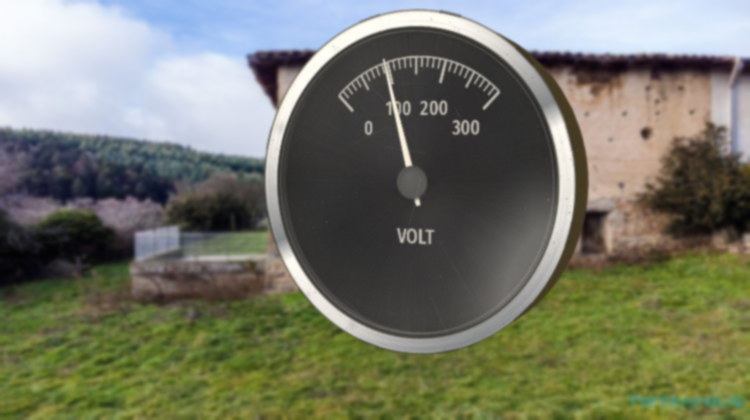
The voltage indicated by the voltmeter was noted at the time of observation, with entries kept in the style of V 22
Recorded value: V 100
